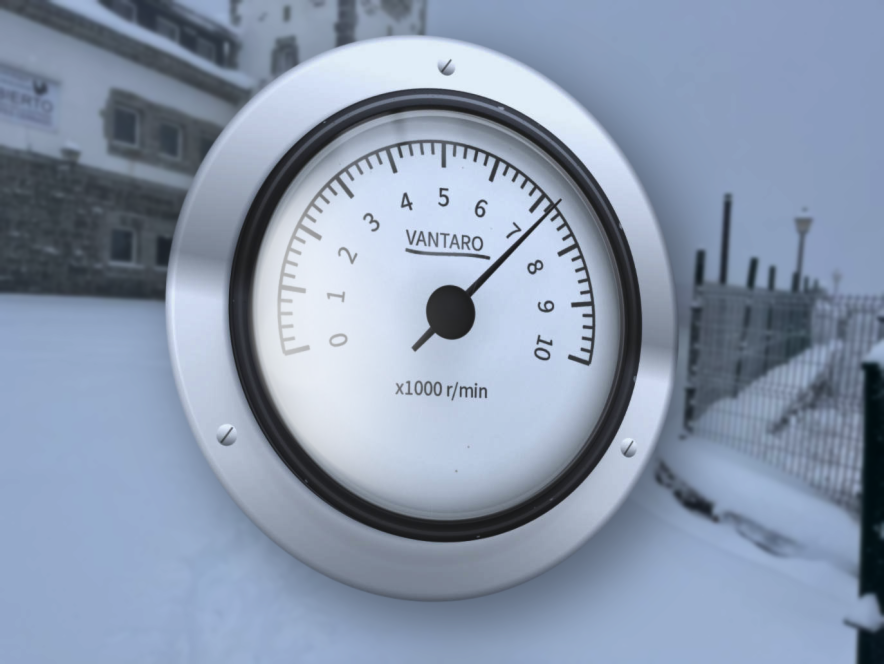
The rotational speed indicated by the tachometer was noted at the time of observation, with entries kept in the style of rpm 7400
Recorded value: rpm 7200
